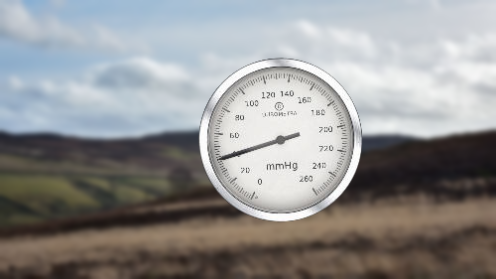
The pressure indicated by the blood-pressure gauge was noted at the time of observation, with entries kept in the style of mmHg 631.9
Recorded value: mmHg 40
